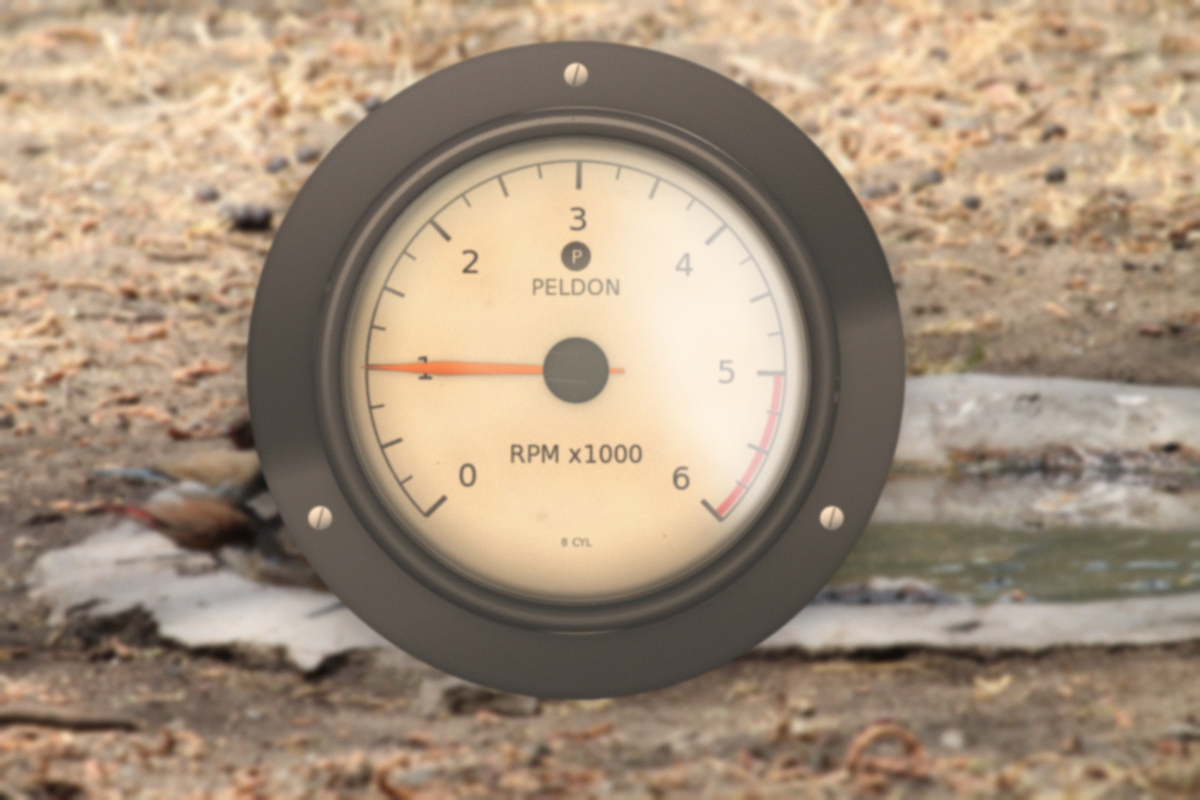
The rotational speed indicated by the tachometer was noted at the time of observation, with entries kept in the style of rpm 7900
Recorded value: rpm 1000
